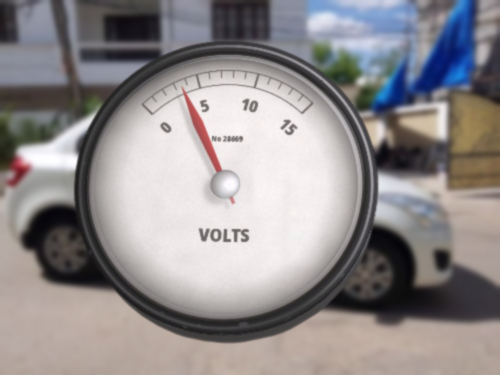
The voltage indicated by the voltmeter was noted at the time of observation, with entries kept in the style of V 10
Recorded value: V 3.5
